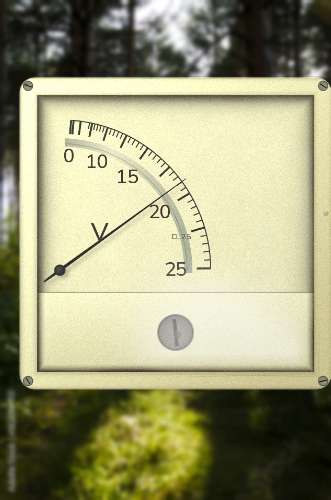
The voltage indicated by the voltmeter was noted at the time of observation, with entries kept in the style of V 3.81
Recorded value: V 19
